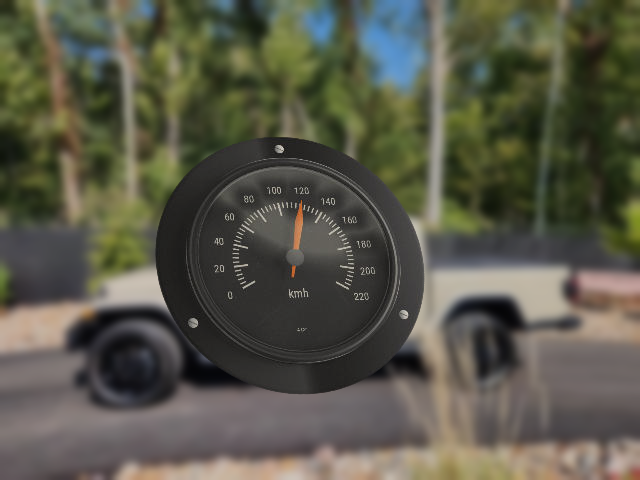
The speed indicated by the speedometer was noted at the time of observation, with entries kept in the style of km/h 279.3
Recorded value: km/h 120
